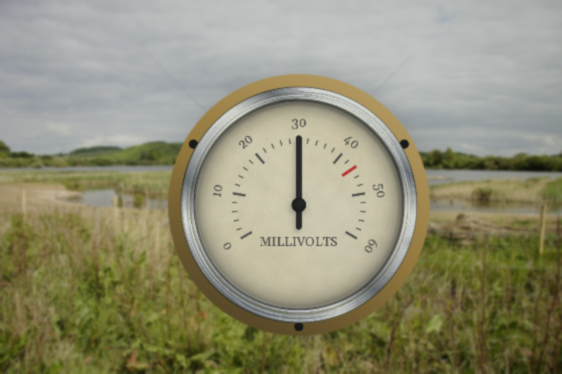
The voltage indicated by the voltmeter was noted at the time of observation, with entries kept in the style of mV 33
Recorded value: mV 30
